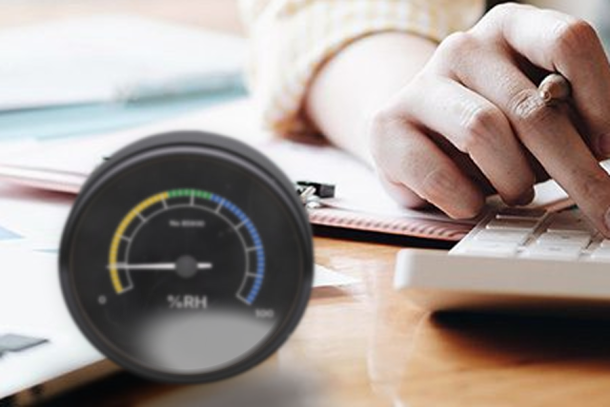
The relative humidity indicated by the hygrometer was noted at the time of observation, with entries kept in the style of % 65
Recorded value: % 10
